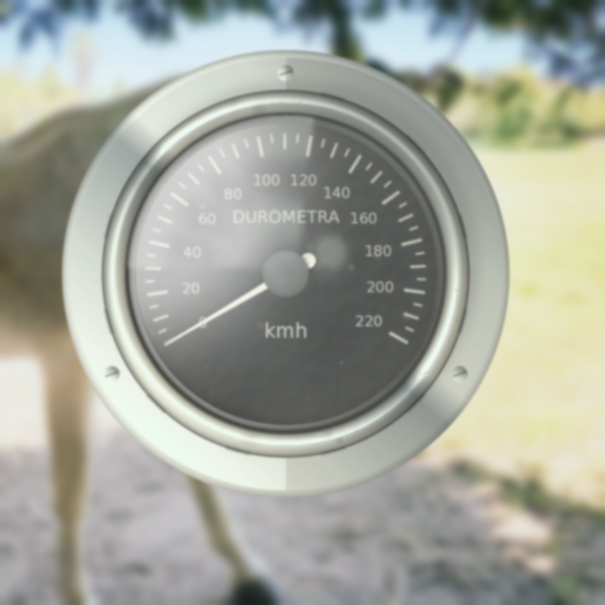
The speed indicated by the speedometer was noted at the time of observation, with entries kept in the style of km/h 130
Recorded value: km/h 0
